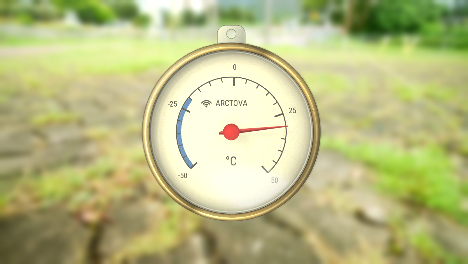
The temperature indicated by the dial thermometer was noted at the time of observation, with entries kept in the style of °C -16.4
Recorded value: °C 30
